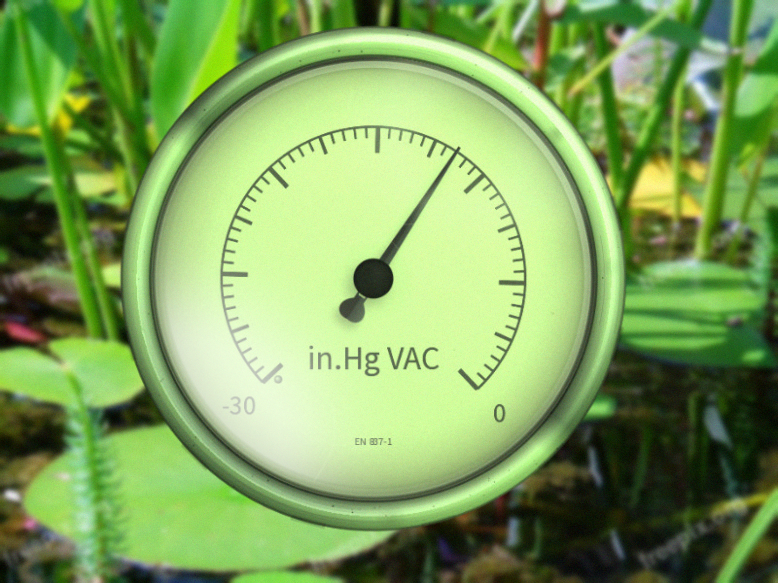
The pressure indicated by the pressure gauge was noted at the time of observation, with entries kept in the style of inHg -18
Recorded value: inHg -11.5
